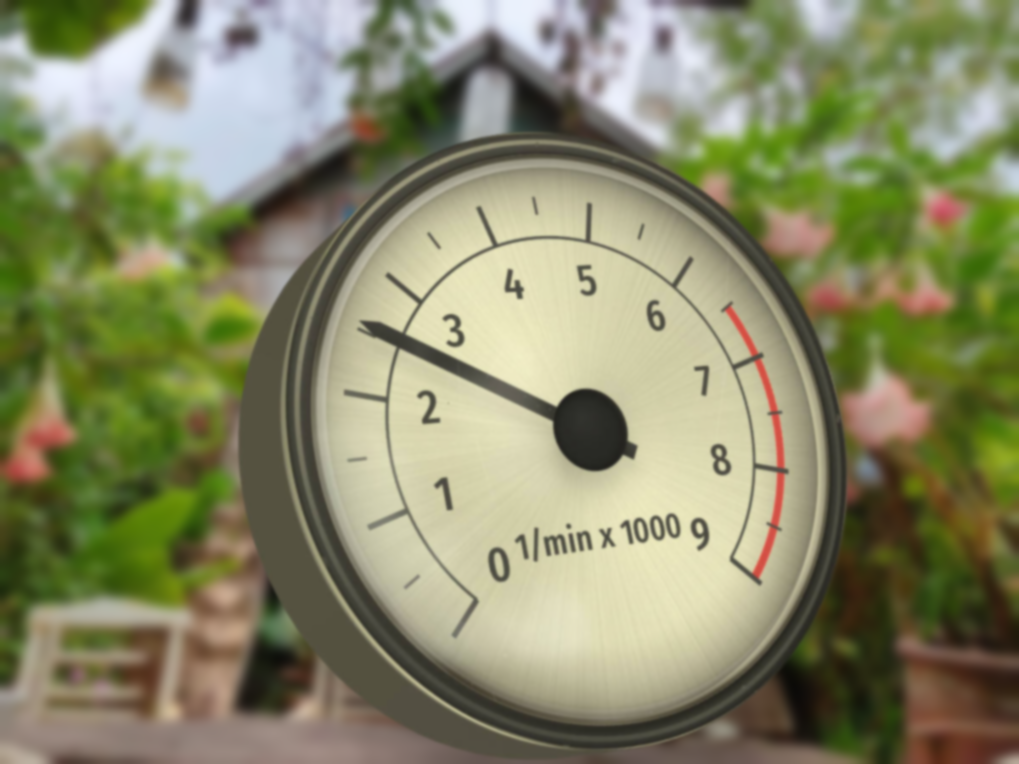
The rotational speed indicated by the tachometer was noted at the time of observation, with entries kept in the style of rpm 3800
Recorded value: rpm 2500
